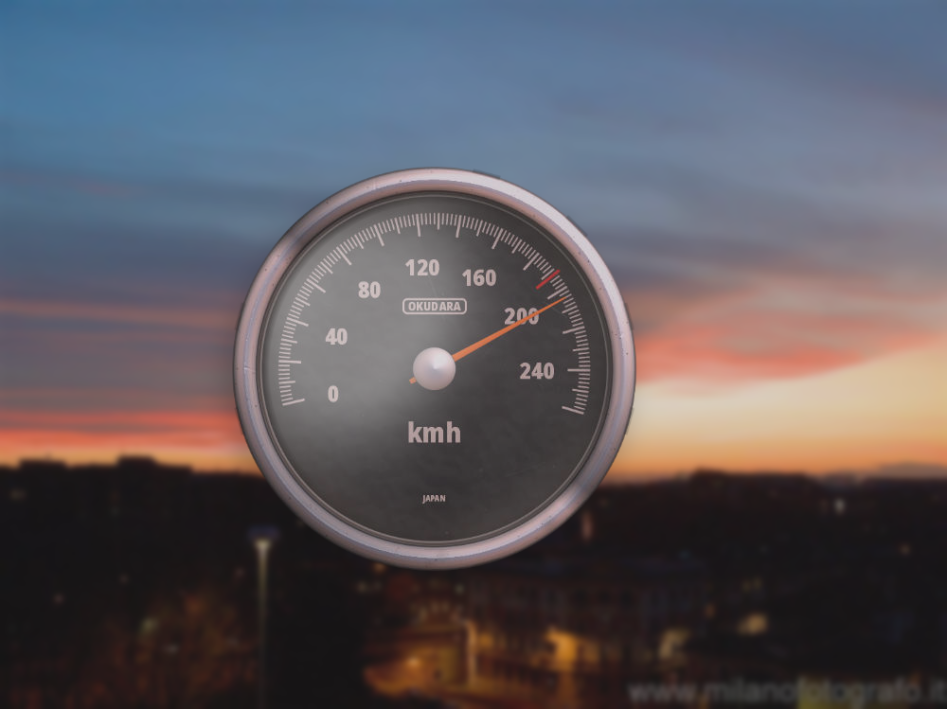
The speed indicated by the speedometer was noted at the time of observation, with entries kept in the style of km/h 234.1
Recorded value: km/h 204
